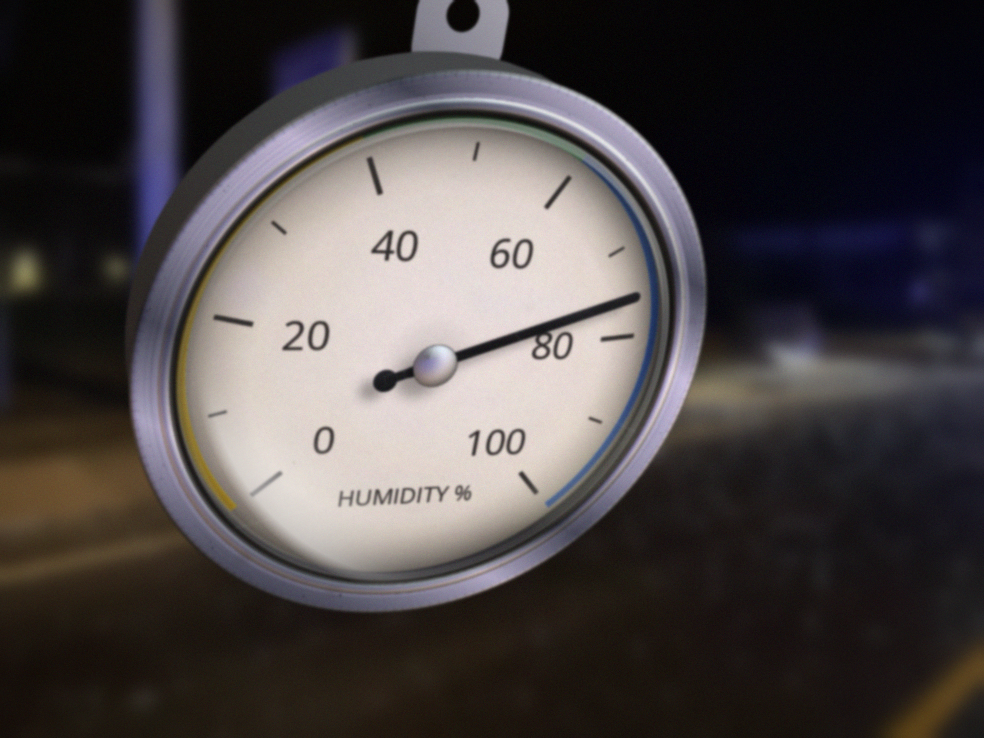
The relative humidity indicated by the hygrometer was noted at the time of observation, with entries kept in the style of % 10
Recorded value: % 75
